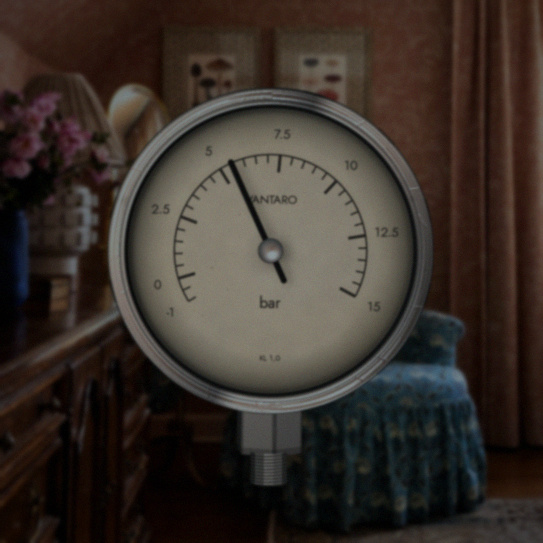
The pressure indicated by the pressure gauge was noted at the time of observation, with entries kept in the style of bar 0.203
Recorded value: bar 5.5
